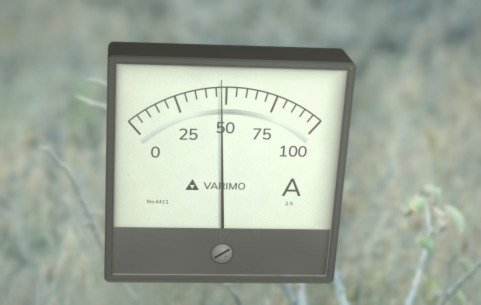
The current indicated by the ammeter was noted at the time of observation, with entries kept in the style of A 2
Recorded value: A 47.5
